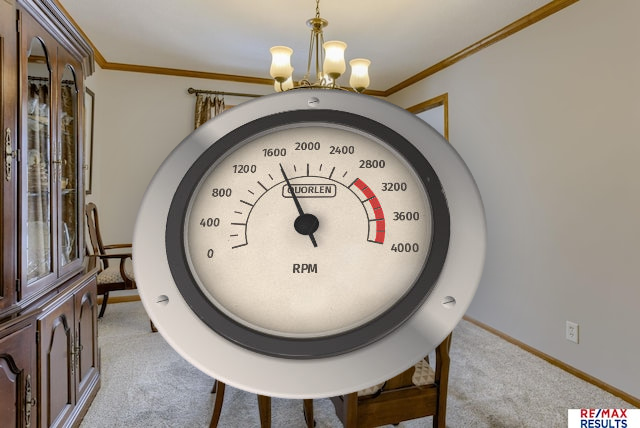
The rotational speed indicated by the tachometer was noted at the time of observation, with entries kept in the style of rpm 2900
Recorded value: rpm 1600
